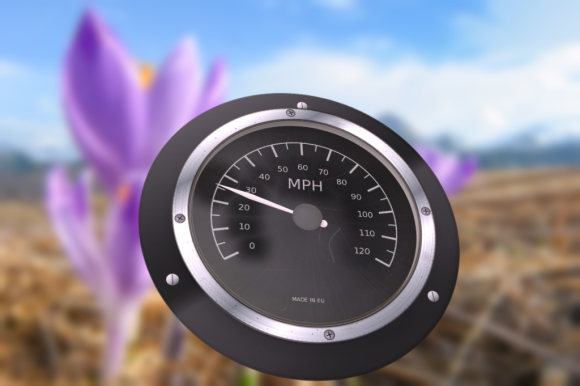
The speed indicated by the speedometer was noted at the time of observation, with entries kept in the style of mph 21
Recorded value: mph 25
